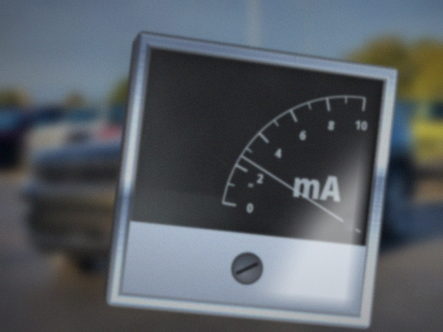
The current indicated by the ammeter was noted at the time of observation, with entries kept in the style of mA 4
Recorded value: mA 2.5
